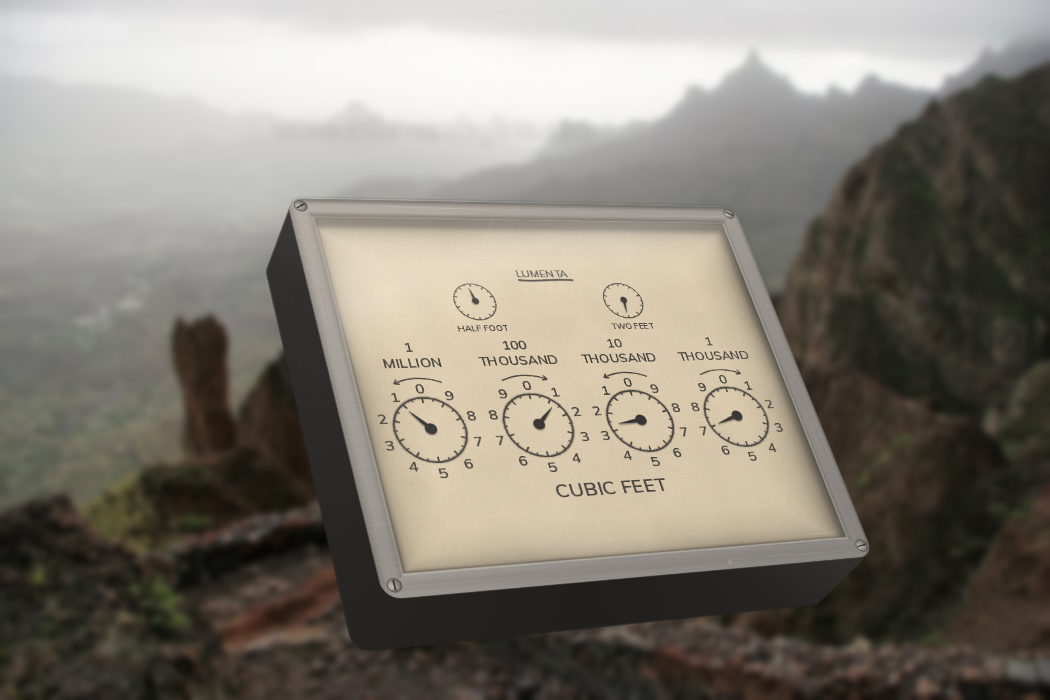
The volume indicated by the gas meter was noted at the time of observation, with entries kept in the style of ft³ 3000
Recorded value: ft³ 112700
